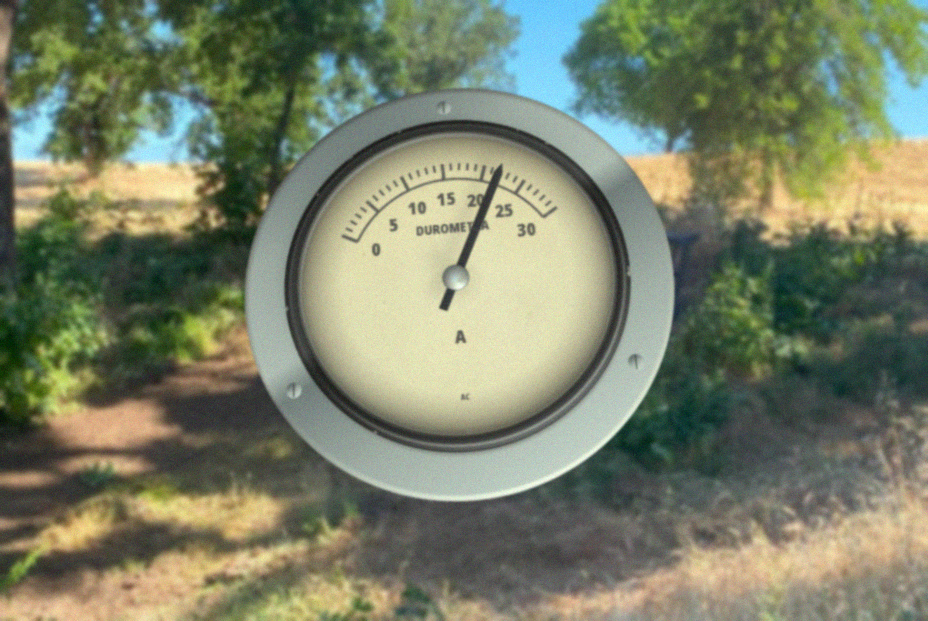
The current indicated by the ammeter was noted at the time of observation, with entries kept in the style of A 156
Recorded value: A 22
